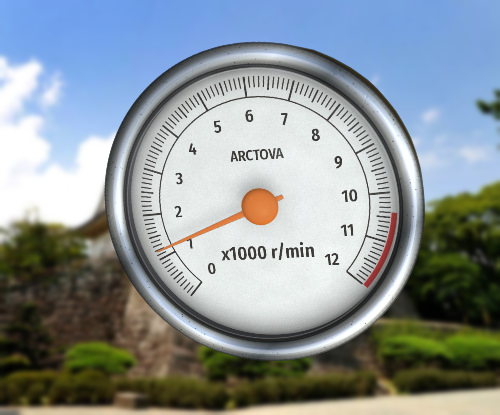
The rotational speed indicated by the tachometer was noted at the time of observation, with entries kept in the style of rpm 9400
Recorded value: rpm 1200
